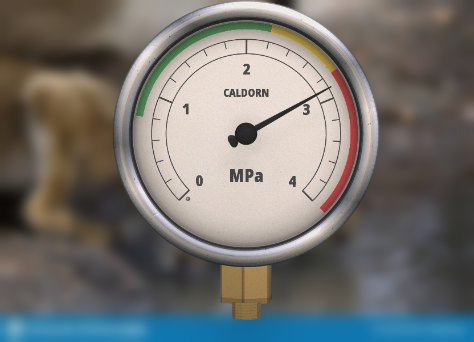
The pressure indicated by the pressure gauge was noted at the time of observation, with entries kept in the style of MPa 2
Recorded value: MPa 2.9
